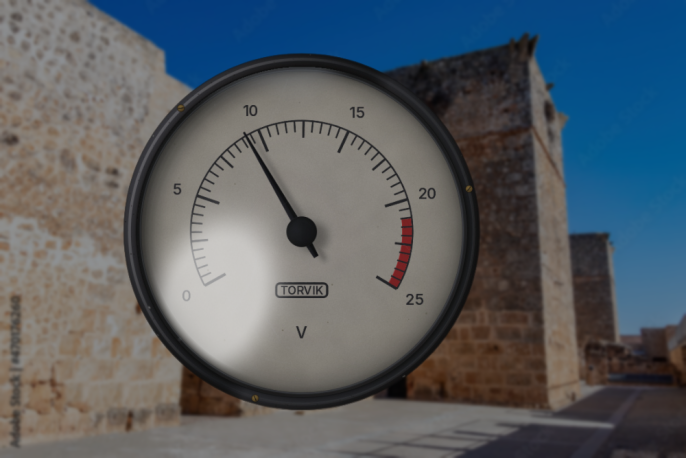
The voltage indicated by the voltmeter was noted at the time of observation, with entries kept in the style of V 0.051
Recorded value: V 9.25
